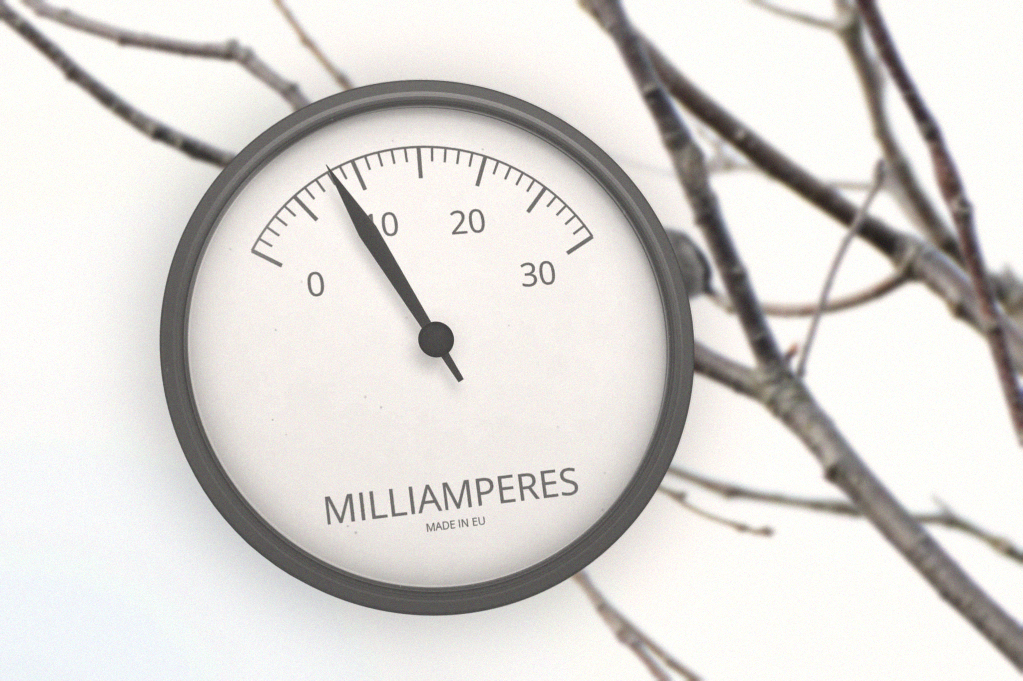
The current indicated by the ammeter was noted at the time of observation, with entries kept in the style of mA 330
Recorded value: mA 8
